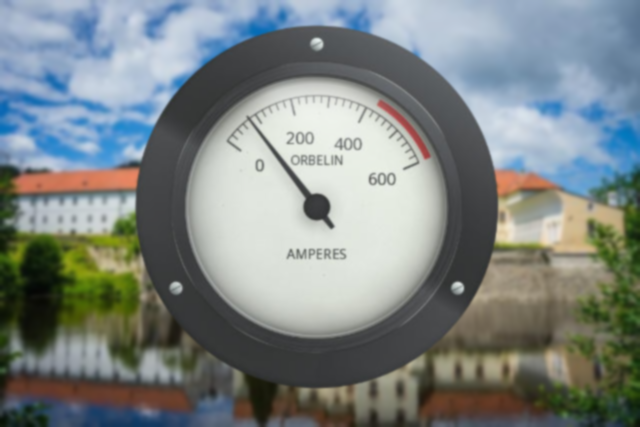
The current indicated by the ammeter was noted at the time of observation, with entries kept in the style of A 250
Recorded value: A 80
